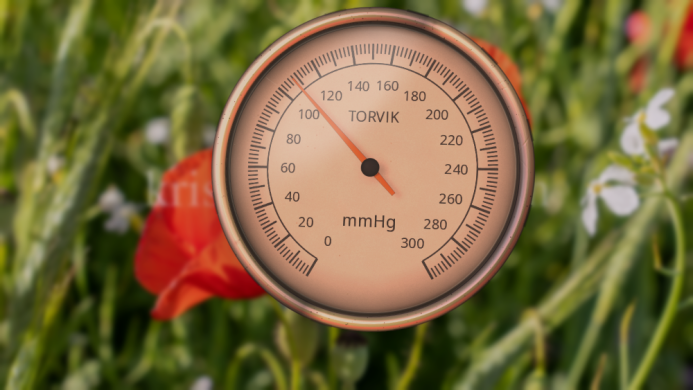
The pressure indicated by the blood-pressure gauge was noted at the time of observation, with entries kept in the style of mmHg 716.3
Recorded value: mmHg 108
